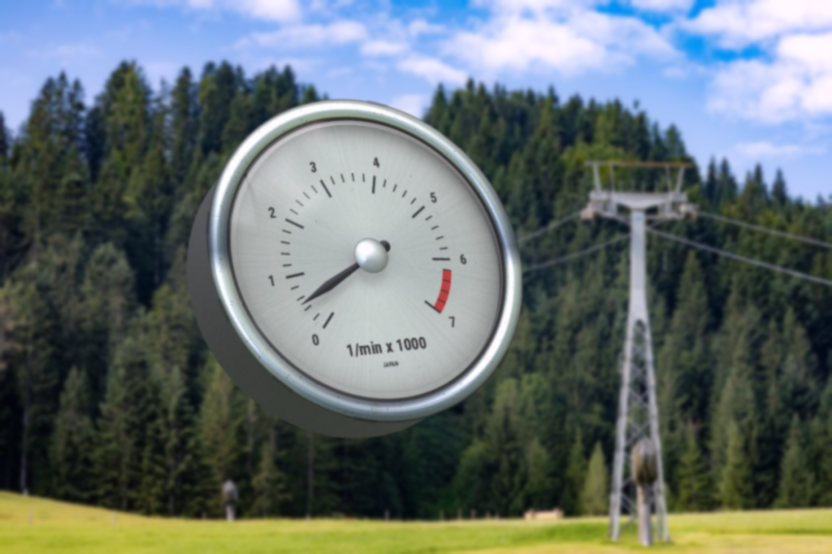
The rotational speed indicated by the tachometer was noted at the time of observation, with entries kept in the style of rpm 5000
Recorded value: rpm 500
